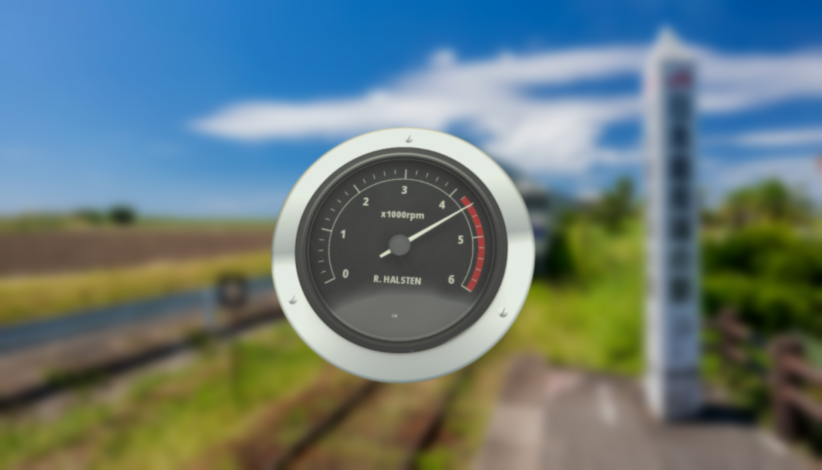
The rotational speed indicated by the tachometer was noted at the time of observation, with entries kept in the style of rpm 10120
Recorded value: rpm 4400
